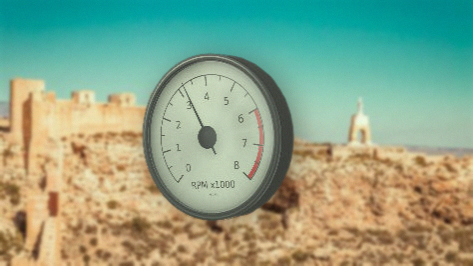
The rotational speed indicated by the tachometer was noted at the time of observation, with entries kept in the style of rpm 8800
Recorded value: rpm 3250
